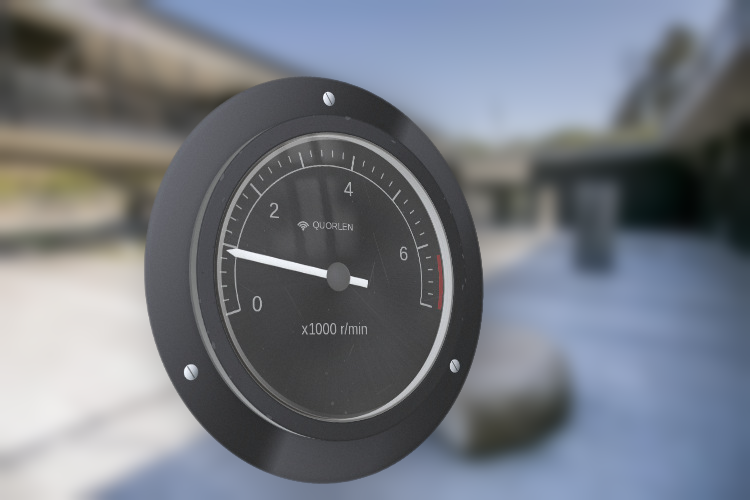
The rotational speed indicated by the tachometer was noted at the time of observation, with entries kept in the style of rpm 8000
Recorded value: rpm 900
